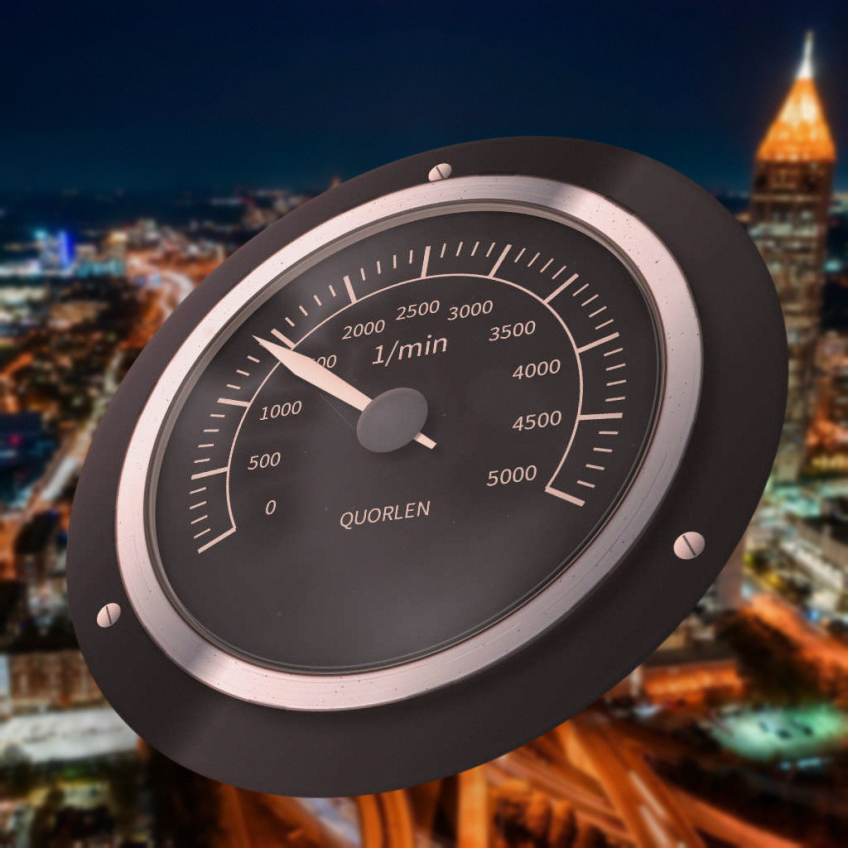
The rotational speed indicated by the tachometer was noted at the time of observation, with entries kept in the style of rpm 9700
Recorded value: rpm 1400
